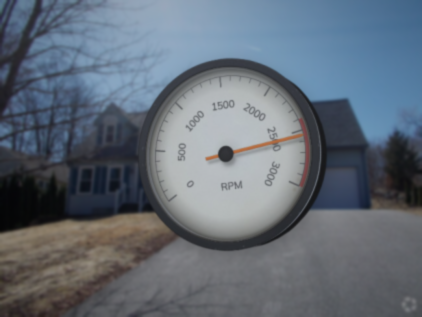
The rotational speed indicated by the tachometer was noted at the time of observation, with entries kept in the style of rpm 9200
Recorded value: rpm 2550
